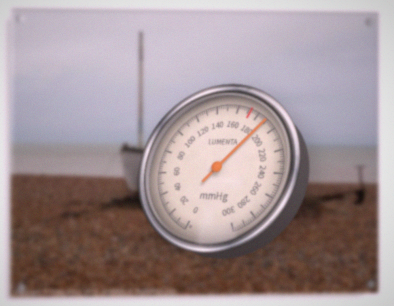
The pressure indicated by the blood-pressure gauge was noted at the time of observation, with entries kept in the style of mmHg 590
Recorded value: mmHg 190
